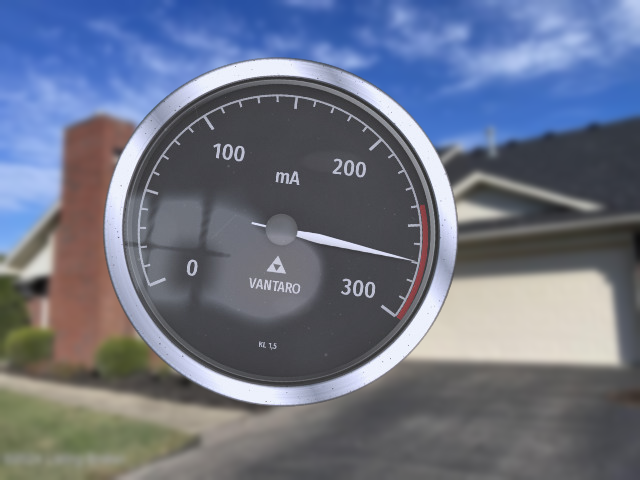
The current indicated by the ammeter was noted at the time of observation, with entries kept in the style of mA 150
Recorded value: mA 270
